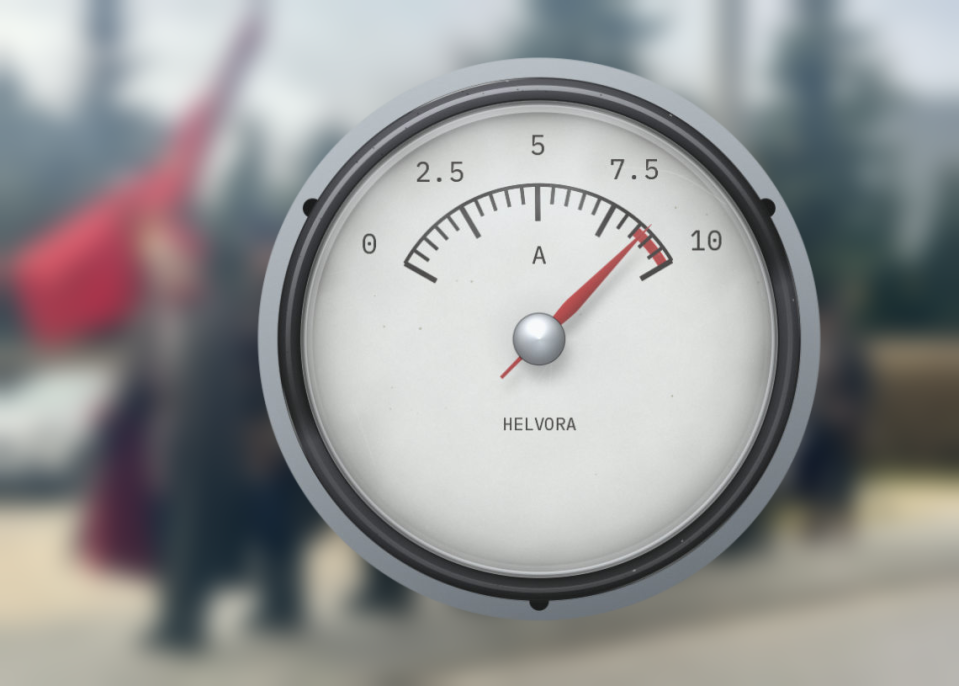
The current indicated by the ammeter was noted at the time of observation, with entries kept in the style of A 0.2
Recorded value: A 8.75
